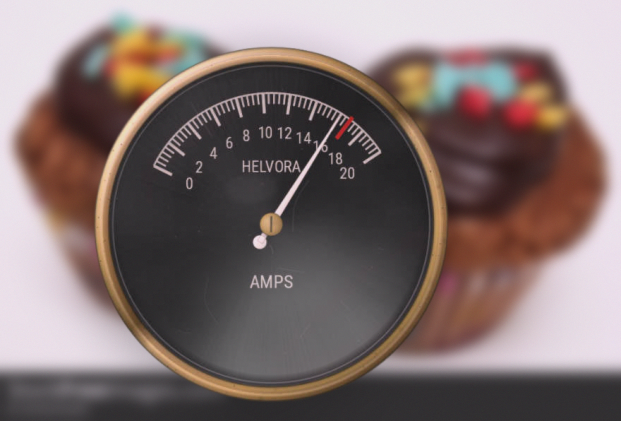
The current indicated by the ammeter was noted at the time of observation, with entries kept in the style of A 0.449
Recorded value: A 16
